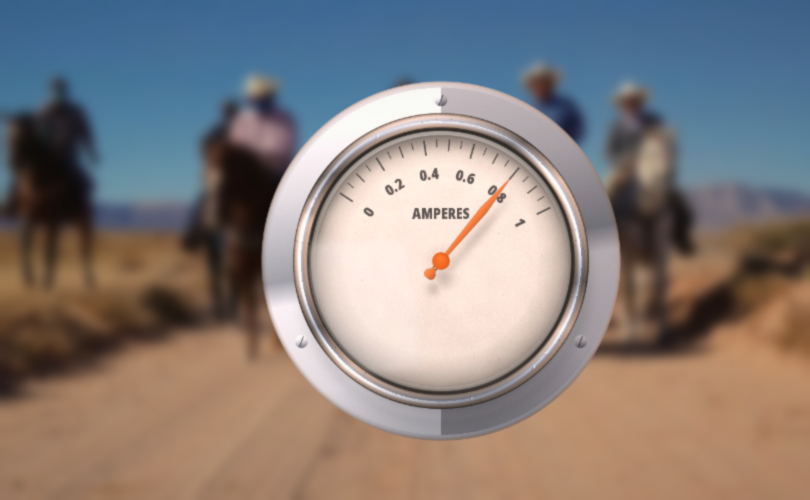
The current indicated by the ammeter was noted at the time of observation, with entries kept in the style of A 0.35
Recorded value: A 0.8
